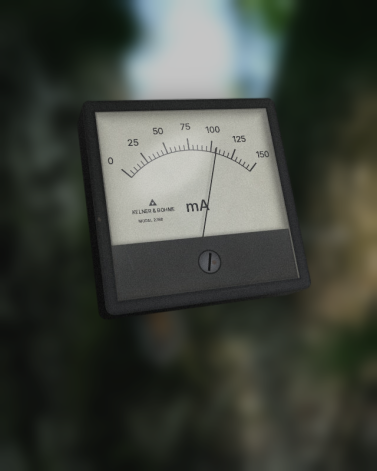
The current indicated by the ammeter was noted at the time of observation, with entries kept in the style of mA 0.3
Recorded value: mA 105
